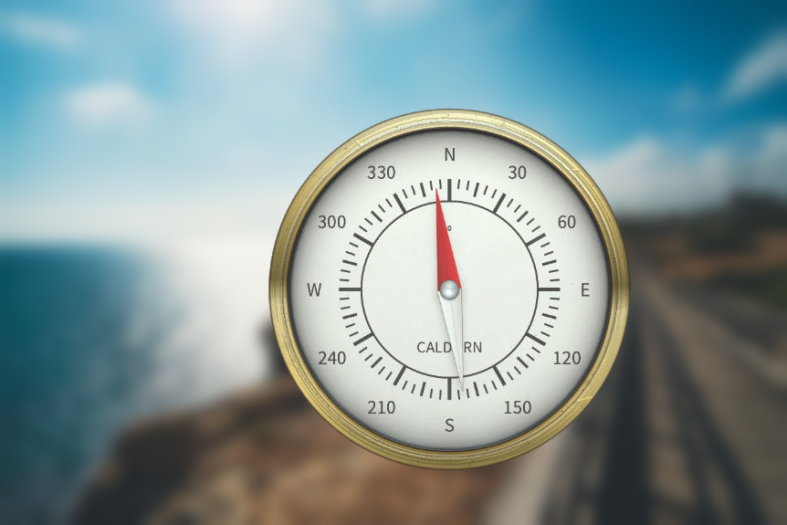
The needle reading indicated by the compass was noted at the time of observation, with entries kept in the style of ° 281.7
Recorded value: ° 352.5
